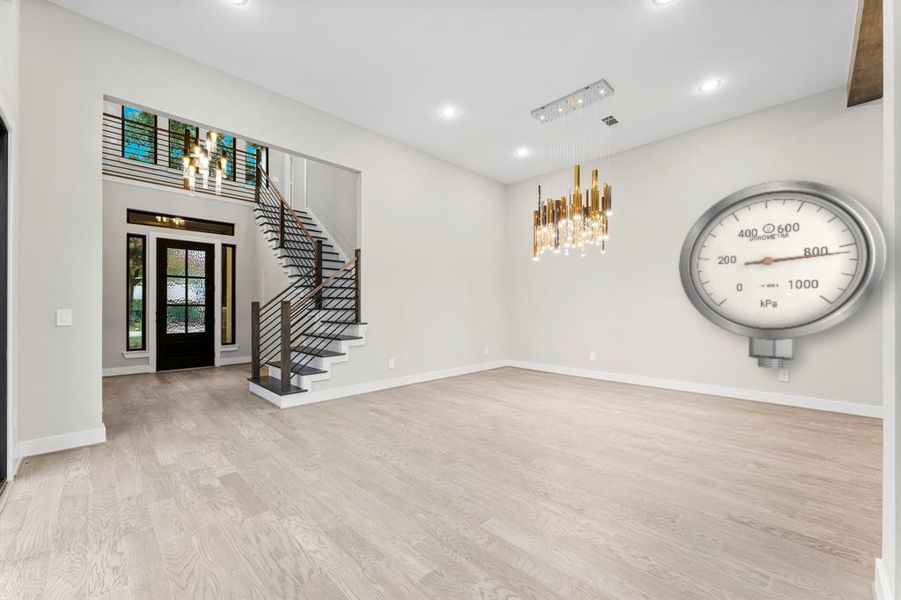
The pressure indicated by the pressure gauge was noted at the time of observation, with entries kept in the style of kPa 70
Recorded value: kPa 825
